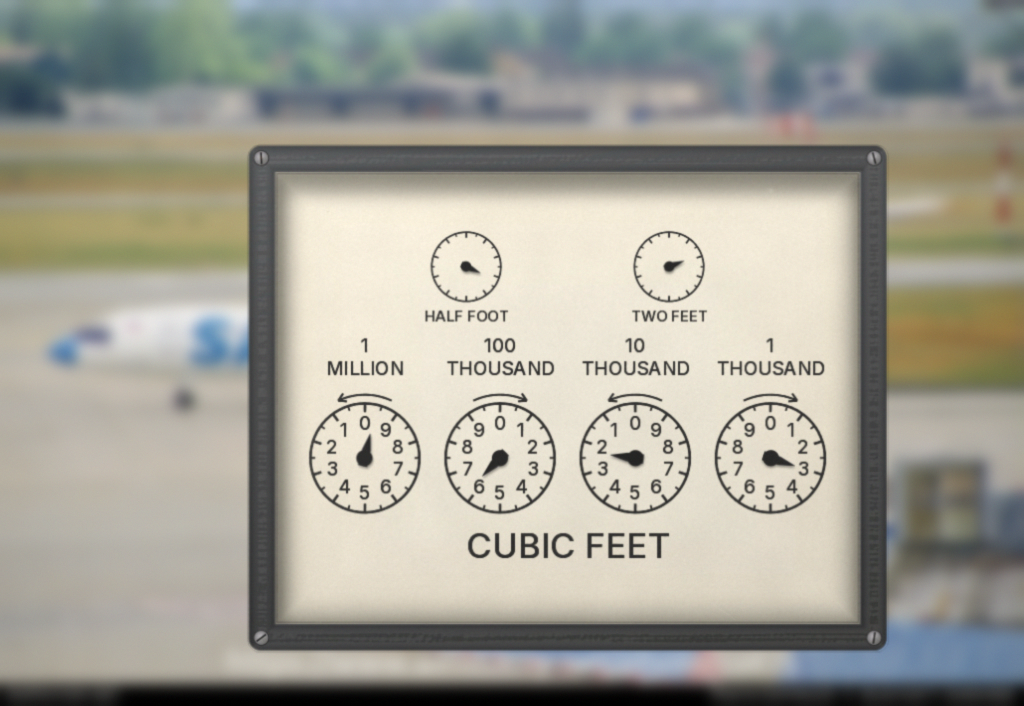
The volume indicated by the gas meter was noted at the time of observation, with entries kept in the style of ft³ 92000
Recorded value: ft³ 962300
